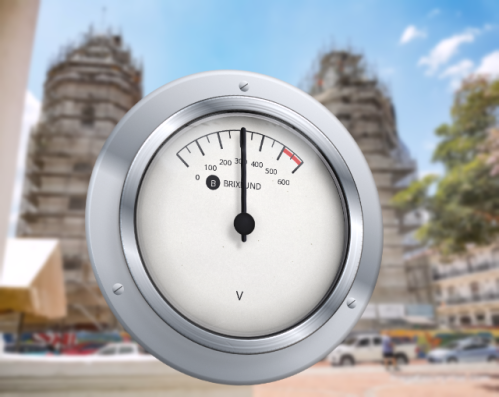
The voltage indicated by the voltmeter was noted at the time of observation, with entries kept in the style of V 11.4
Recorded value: V 300
